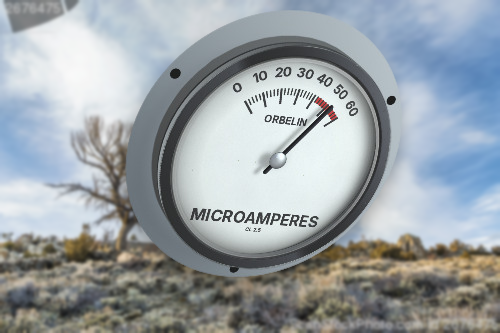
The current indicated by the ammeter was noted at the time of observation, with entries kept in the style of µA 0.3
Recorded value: µA 50
